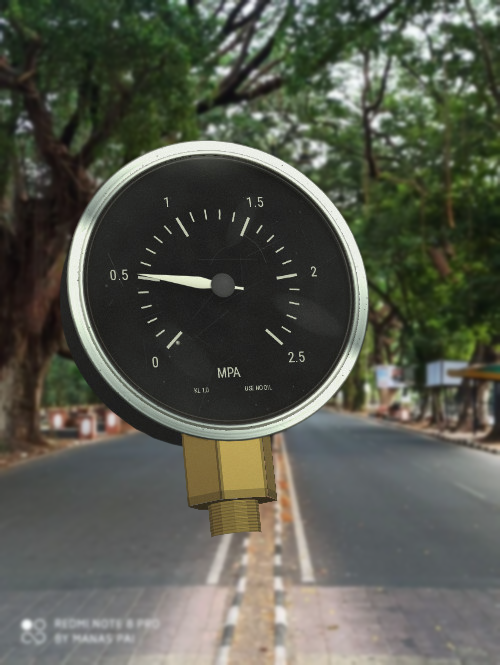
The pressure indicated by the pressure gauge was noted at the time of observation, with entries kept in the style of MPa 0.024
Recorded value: MPa 0.5
